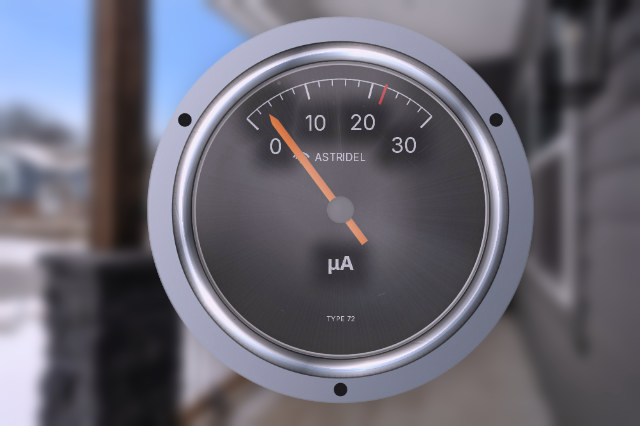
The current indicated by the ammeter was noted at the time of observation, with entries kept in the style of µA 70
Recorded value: µA 3
